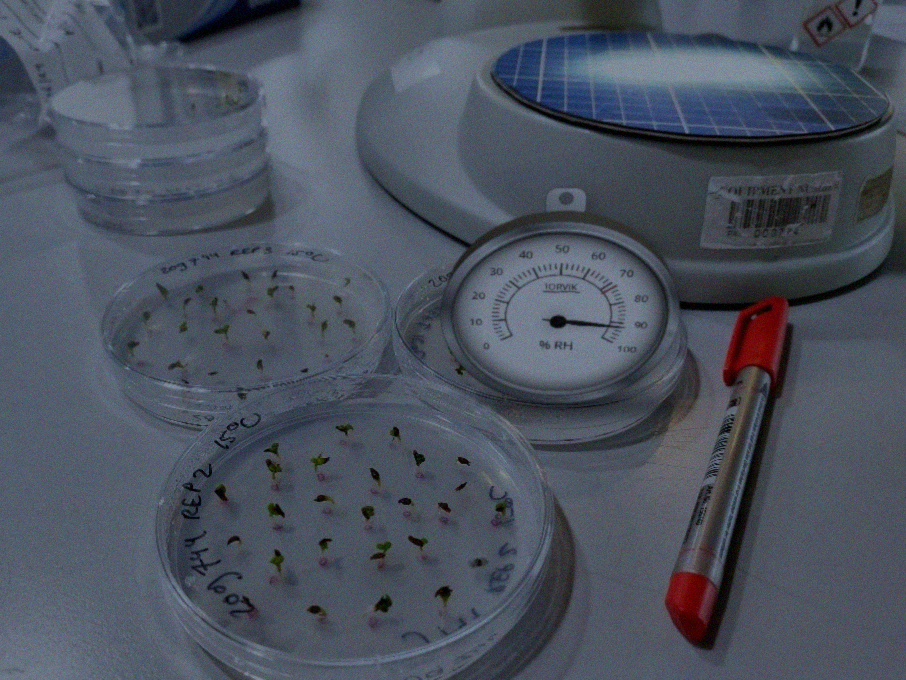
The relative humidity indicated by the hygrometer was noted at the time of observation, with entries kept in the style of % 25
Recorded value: % 90
